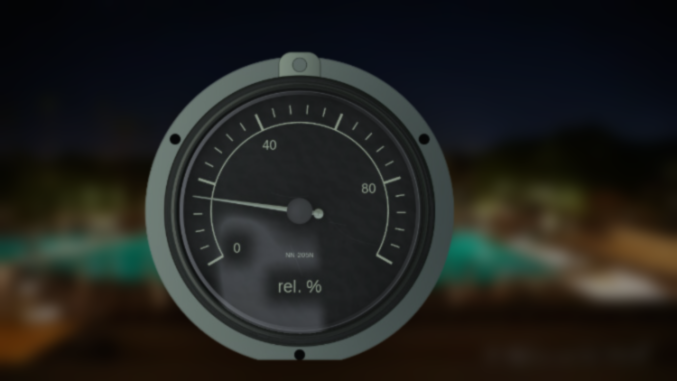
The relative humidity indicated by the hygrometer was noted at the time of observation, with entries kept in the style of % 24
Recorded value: % 16
